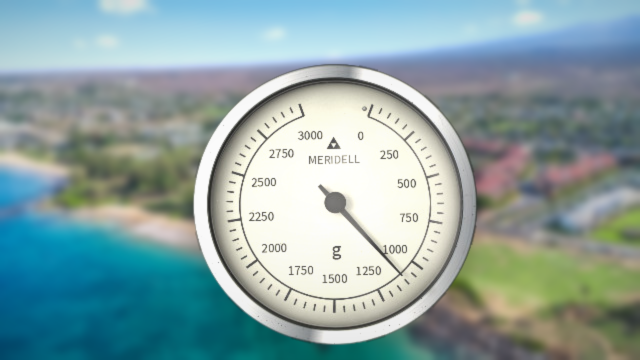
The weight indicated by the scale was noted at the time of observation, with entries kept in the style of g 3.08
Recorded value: g 1100
